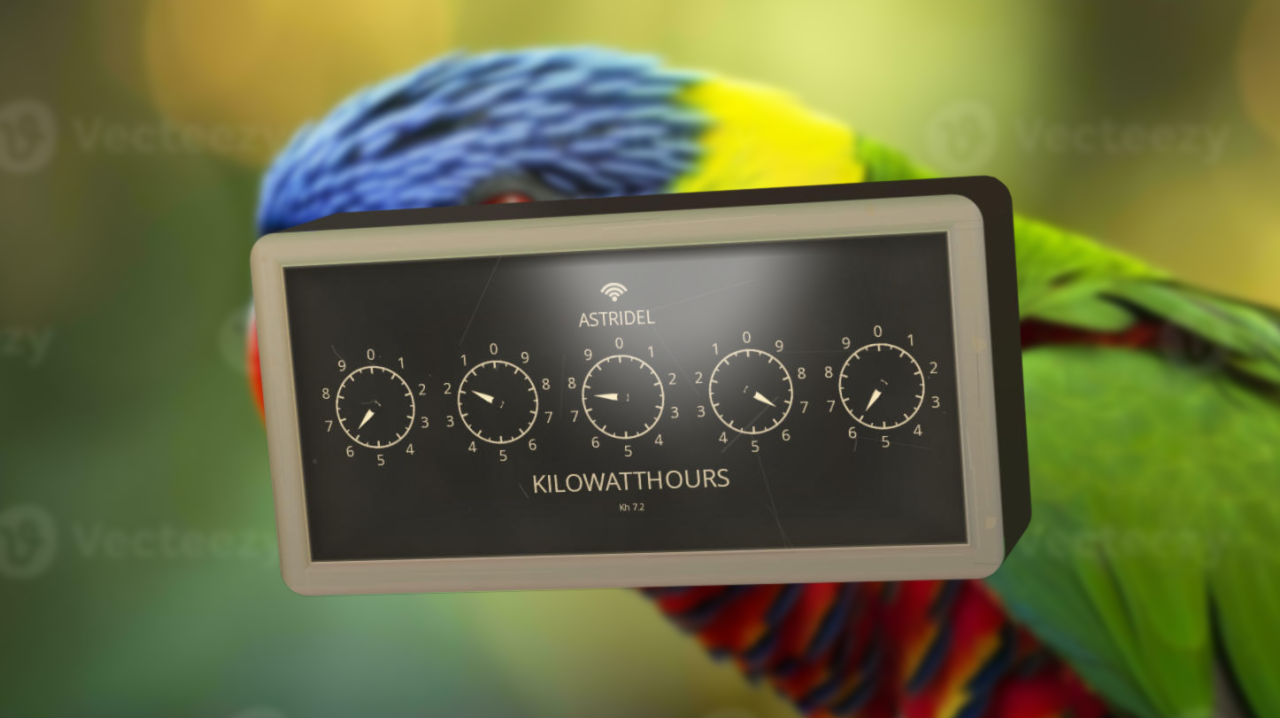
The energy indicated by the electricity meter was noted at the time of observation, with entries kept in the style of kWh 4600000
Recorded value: kWh 61766
